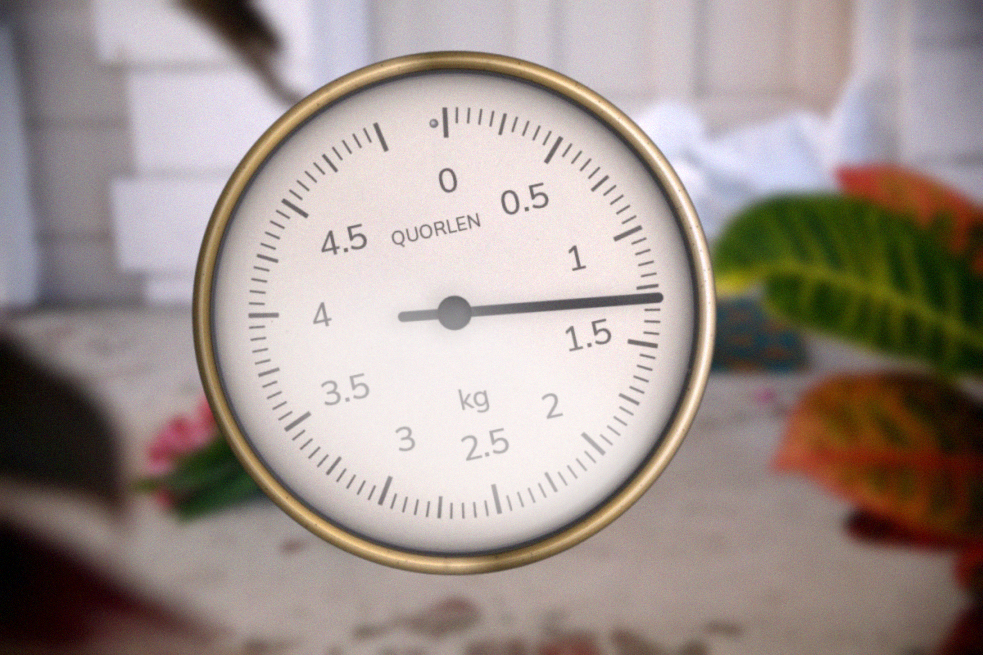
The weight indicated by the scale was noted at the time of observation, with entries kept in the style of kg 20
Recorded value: kg 1.3
